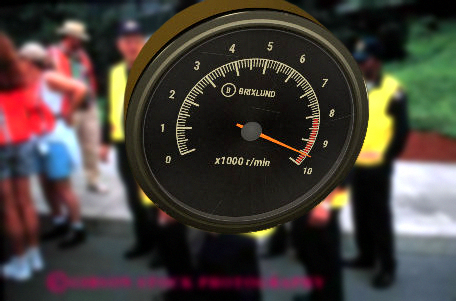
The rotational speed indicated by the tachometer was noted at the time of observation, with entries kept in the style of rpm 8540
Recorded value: rpm 9500
